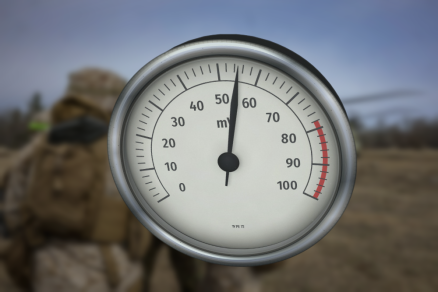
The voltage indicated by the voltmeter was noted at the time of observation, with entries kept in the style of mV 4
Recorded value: mV 55
